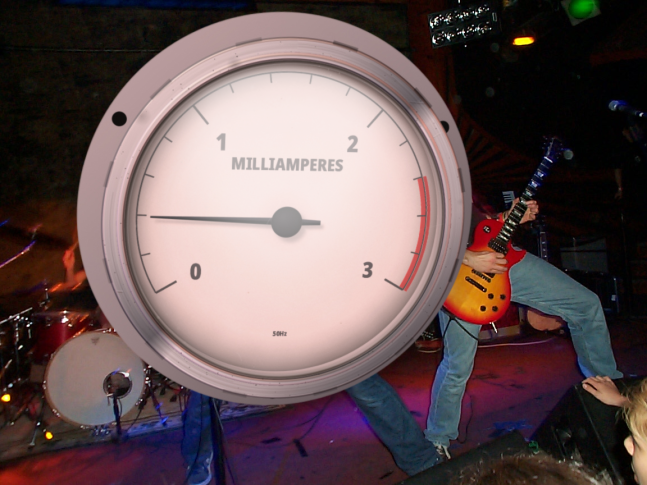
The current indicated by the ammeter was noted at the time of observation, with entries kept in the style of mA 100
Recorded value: mA 0.4
